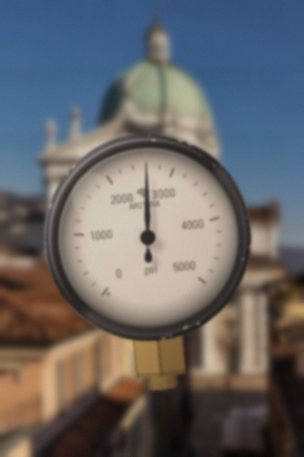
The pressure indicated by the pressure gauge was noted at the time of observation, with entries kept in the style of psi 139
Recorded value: psi 2600
